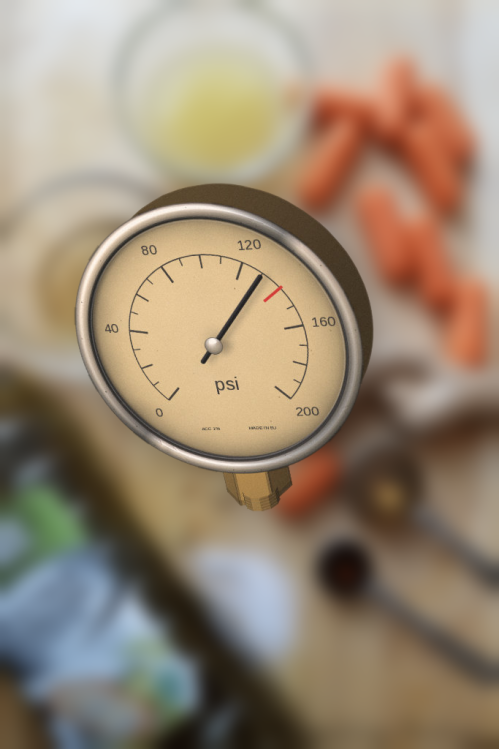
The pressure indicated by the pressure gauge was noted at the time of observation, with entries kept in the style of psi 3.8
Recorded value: psi 130
